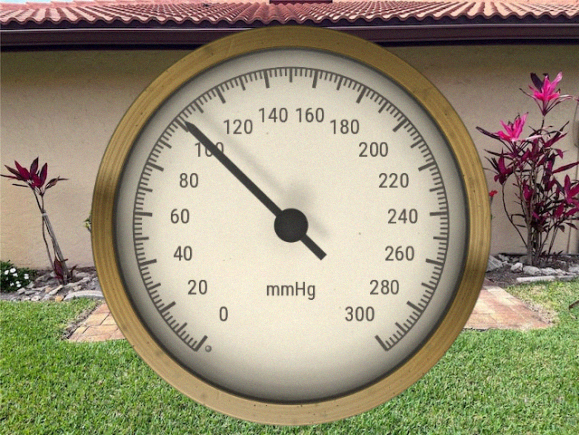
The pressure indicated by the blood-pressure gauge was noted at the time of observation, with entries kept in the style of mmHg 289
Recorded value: mmHg 102
